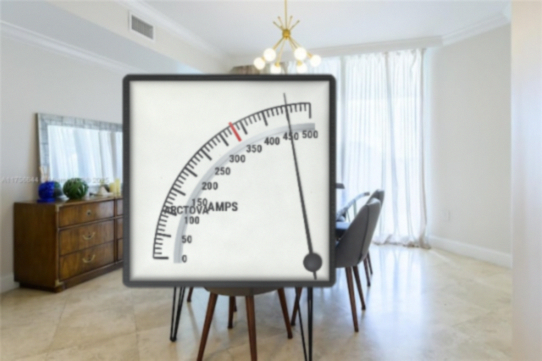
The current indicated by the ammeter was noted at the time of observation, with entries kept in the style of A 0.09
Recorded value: A 450
